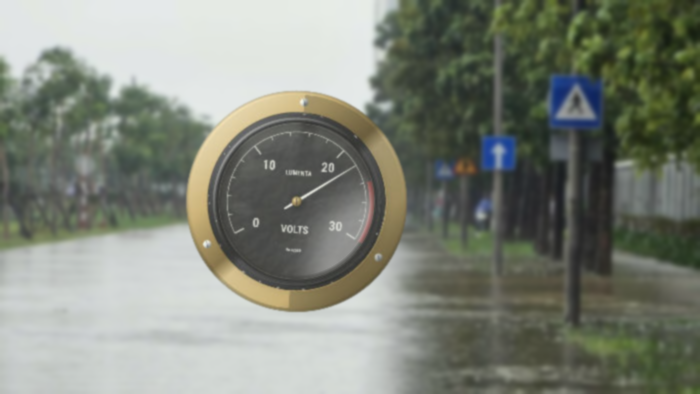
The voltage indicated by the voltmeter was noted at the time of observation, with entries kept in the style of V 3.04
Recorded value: V 22
